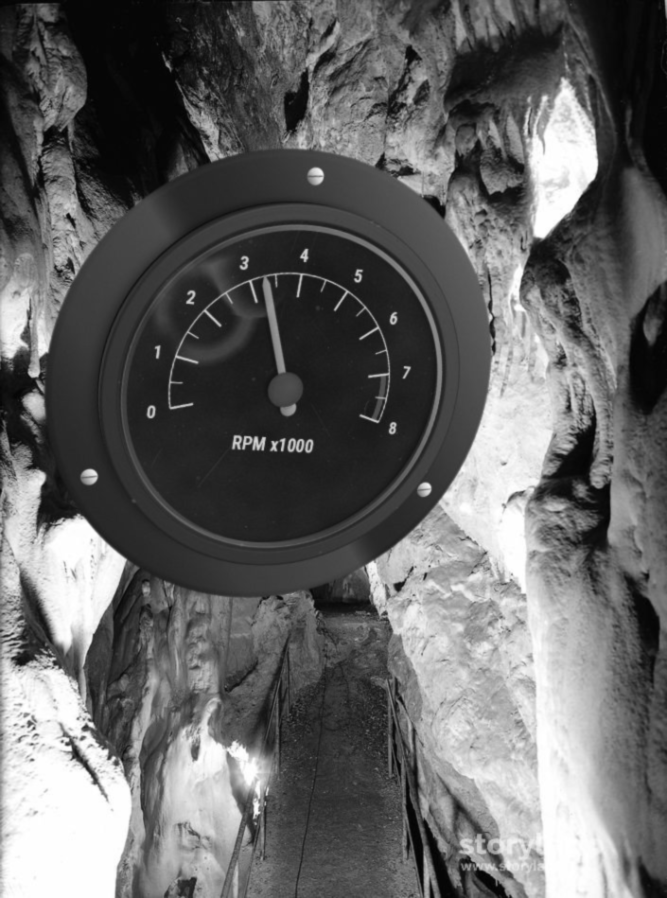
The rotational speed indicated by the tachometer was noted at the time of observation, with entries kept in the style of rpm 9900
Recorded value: rpm 3250
